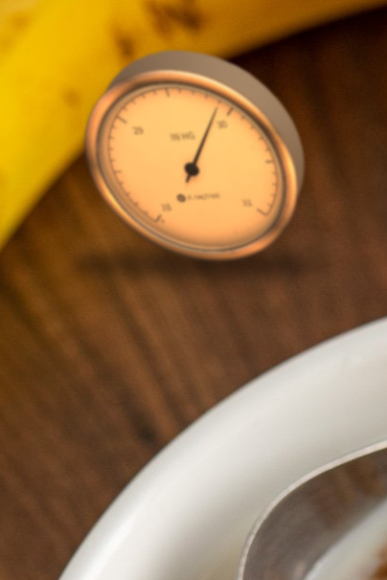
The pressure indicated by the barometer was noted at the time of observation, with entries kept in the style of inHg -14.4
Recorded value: inHg 29.9
